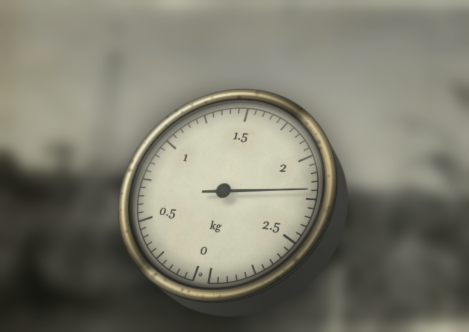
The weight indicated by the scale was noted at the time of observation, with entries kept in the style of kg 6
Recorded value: kg 2.2
